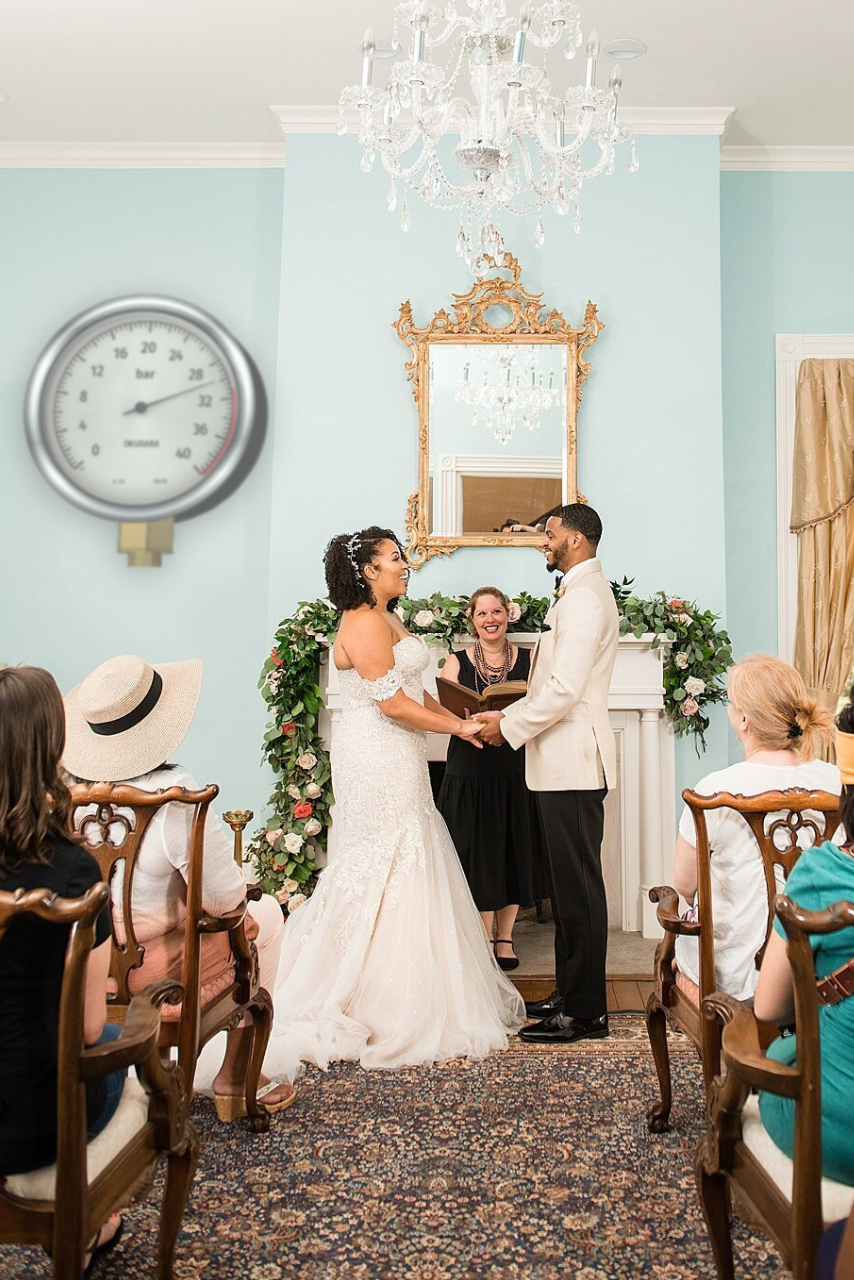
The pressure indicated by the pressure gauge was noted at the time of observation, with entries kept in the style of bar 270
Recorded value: bar 30
